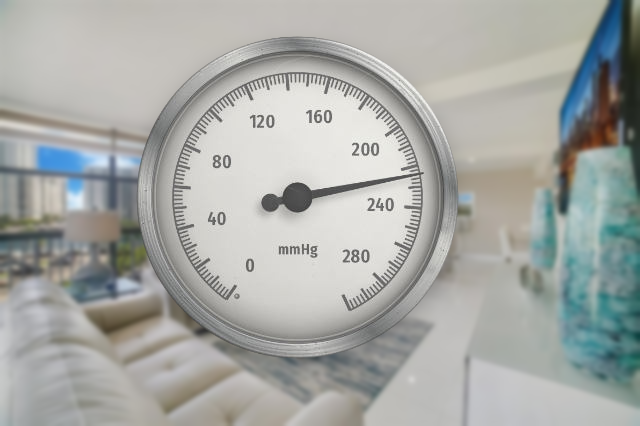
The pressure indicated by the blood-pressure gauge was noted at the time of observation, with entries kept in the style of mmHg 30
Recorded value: mmHg 224
